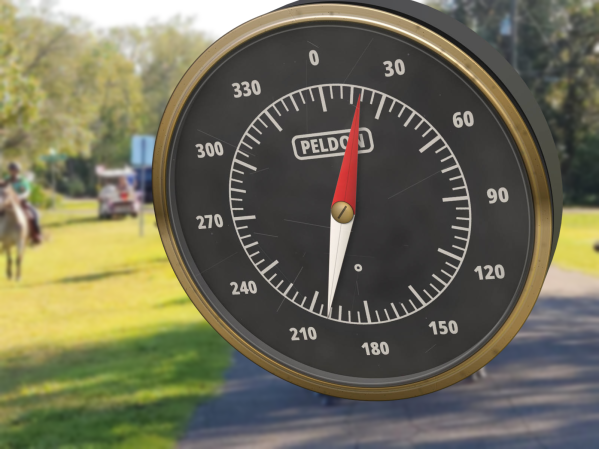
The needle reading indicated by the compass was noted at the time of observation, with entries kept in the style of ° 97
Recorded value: ° 20
